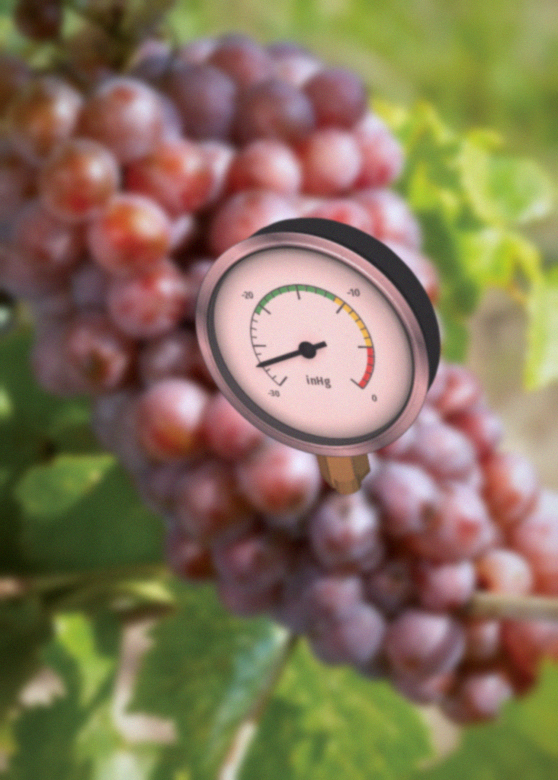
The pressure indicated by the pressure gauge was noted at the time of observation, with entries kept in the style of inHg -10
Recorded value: inHg -27
